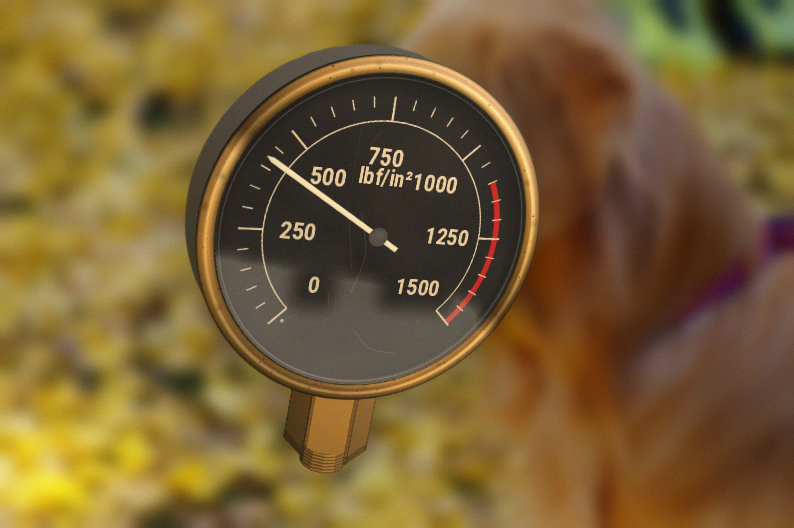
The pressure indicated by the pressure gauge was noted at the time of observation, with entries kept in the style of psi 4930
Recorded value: psi 425
